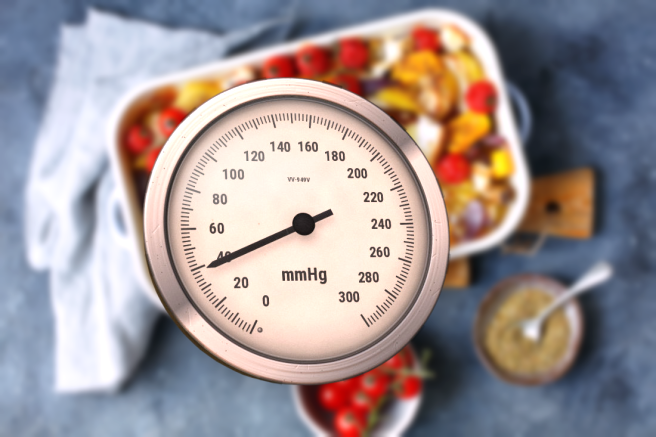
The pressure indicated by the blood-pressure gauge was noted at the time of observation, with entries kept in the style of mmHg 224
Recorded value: mmHg 38
